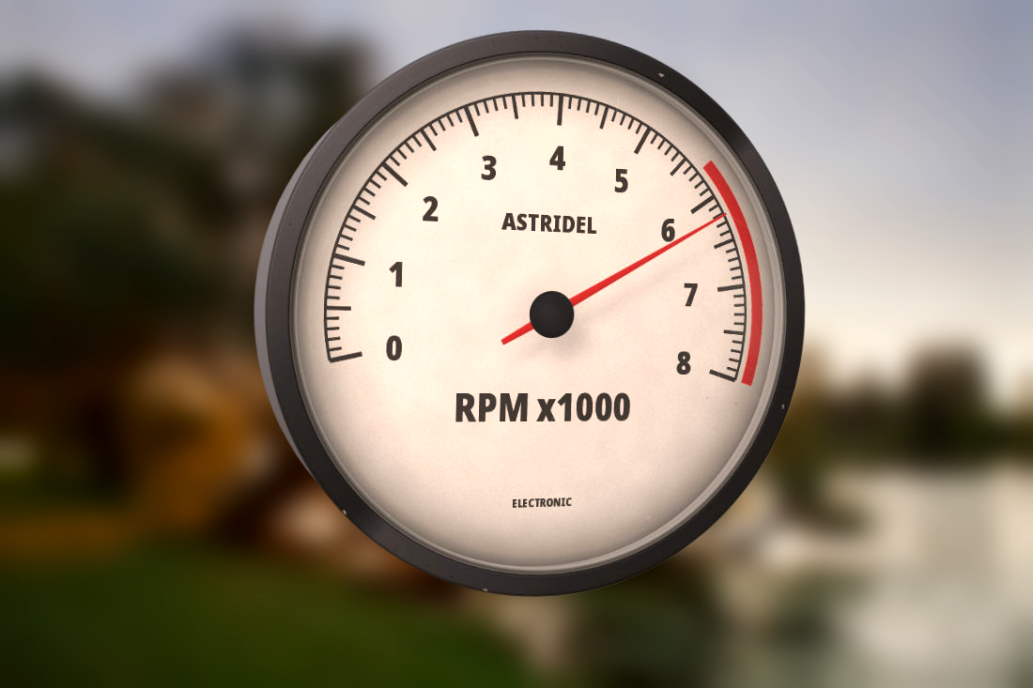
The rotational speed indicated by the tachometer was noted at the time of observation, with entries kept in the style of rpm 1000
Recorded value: rpm 6200
